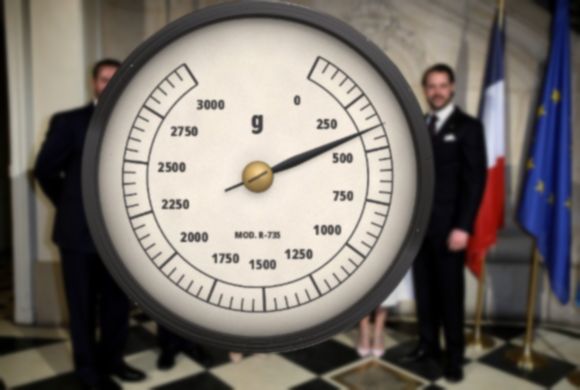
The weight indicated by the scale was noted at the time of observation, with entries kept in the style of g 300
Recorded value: g 400
